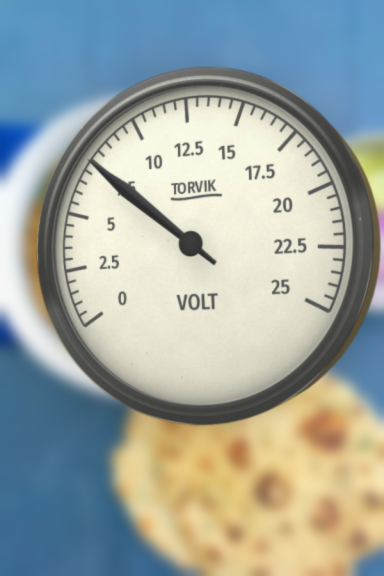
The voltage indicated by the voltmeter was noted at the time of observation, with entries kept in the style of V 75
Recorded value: V 7.5
